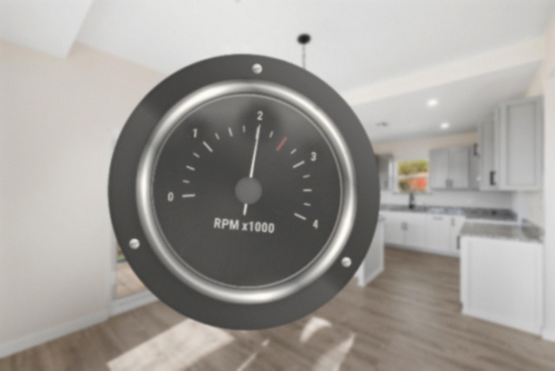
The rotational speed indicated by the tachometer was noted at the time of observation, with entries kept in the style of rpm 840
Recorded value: rpm 2000
